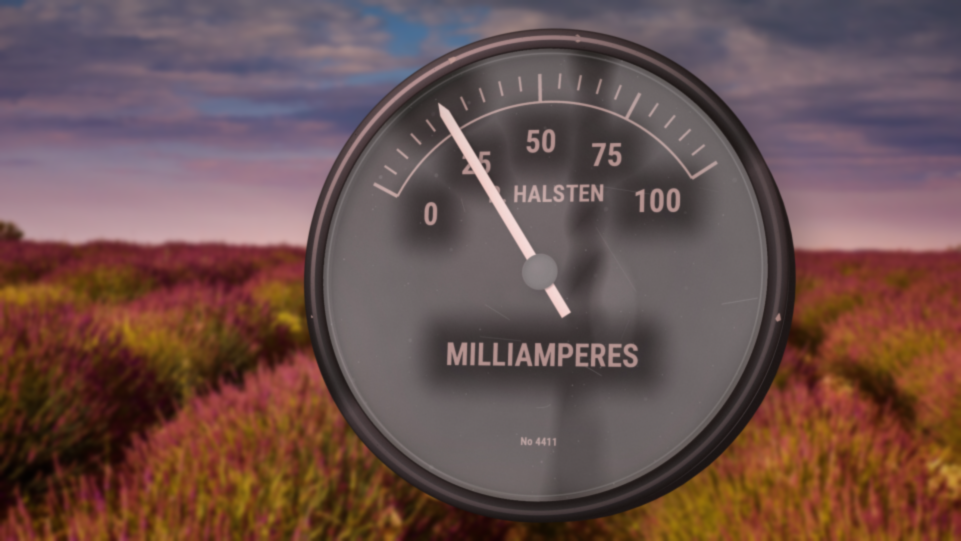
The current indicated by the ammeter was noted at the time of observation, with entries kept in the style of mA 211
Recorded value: mA 25
